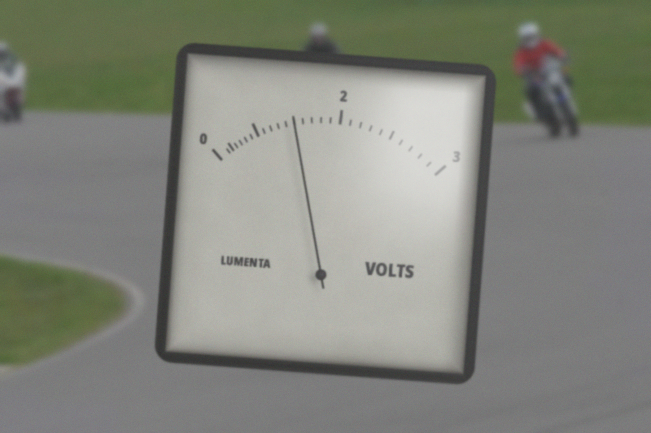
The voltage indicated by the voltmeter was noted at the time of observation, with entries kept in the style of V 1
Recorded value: V 1.5
